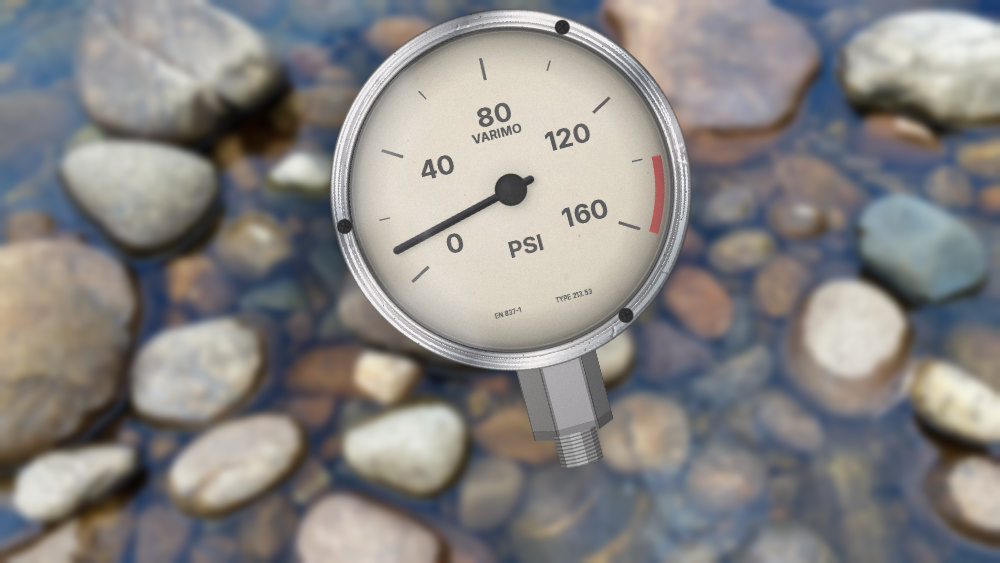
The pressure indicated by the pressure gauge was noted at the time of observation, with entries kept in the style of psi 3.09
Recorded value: psi 10
